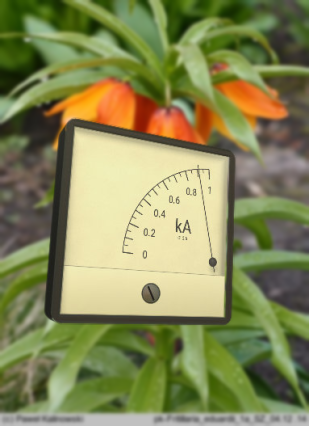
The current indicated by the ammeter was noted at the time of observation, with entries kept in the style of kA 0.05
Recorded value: kA 0.9
